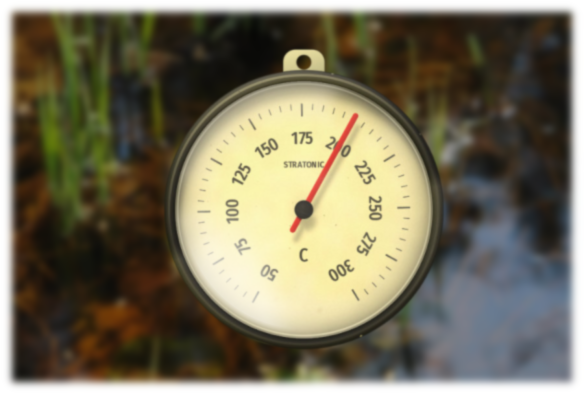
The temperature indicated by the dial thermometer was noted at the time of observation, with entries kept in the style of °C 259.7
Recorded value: °C 200
